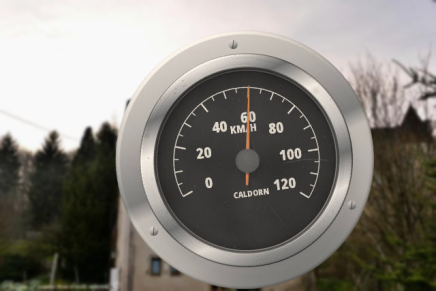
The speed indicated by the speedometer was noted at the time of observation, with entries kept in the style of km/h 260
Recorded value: km/h 60
